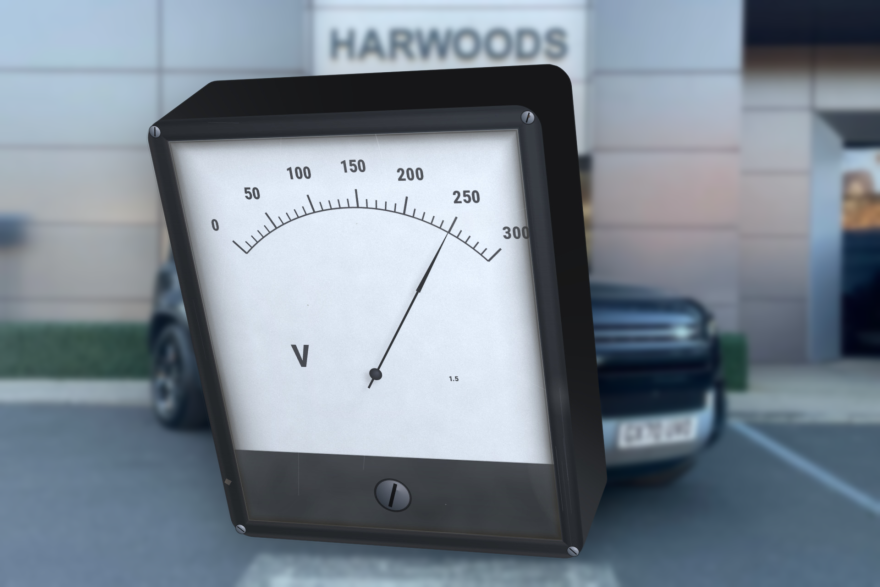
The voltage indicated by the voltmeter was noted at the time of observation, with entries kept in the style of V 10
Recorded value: V 250
